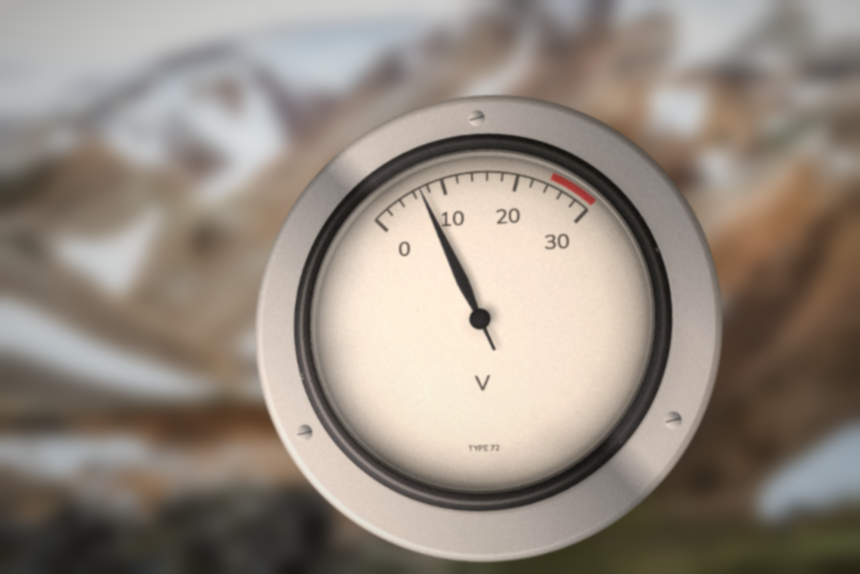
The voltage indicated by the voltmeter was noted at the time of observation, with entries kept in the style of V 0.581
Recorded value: V 7
